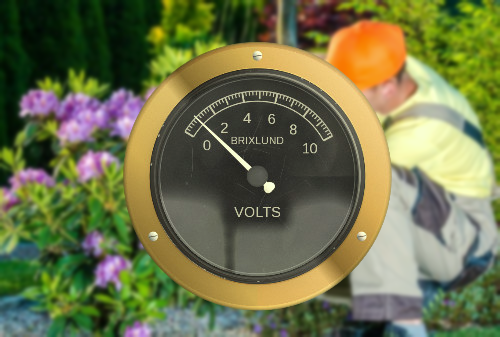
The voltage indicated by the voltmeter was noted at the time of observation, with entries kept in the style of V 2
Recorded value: V 1
